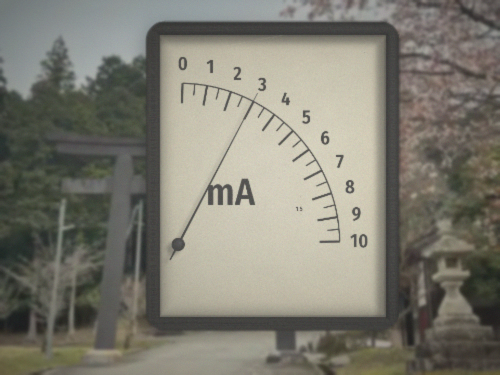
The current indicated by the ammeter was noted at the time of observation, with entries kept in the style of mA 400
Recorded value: mA 3
